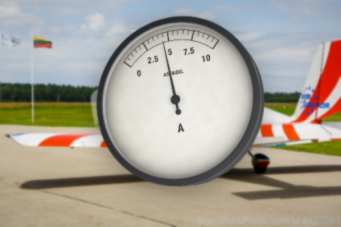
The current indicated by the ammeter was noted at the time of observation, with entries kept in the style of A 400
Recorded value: A 4.5
